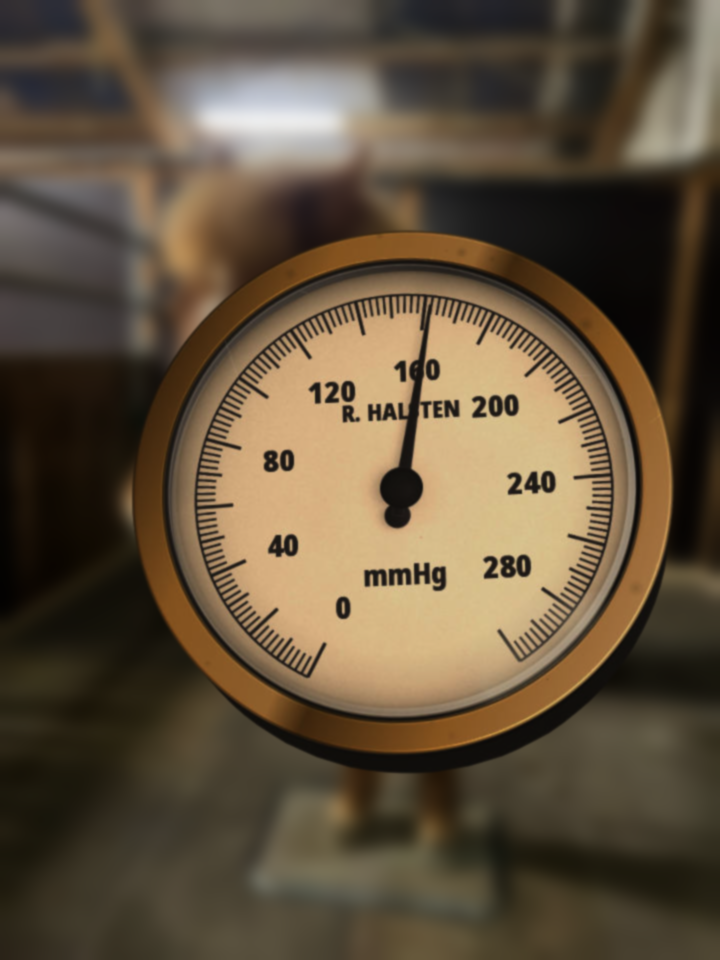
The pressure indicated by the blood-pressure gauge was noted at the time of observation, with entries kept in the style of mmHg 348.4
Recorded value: mmHg 162
